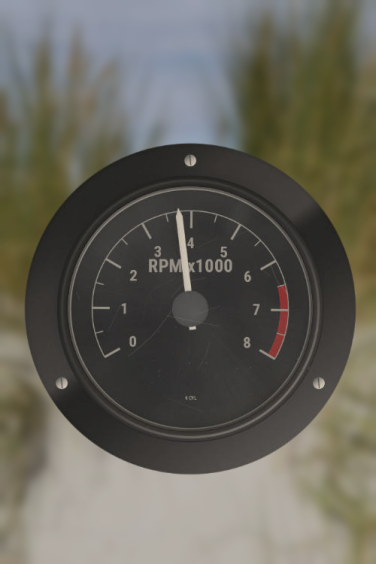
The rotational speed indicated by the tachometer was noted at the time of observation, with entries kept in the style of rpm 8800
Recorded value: rpm 3750
